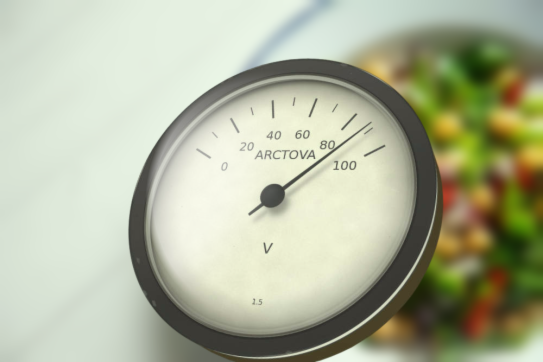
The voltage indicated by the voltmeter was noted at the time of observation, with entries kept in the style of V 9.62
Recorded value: V 90
